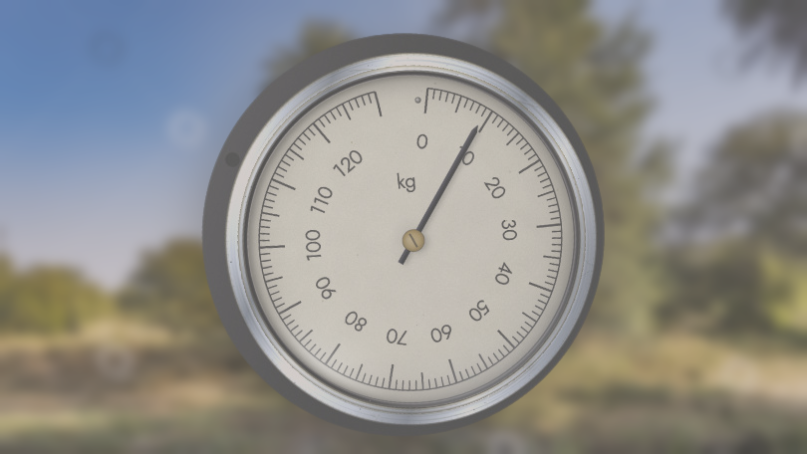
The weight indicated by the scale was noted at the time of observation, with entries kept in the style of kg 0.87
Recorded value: kg 9
